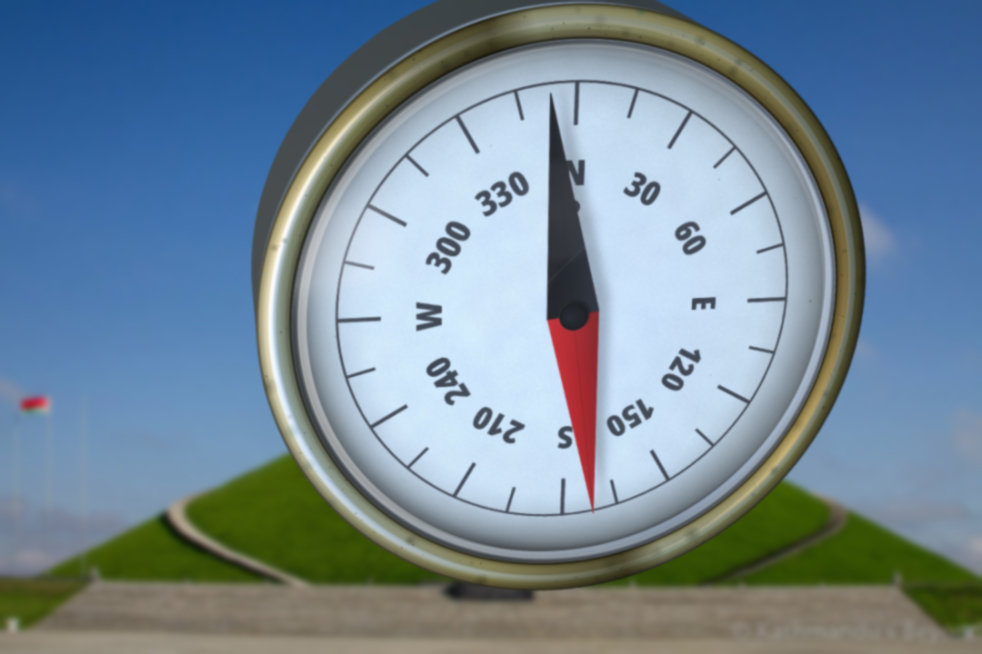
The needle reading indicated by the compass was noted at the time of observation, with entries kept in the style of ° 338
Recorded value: ° 172.5
